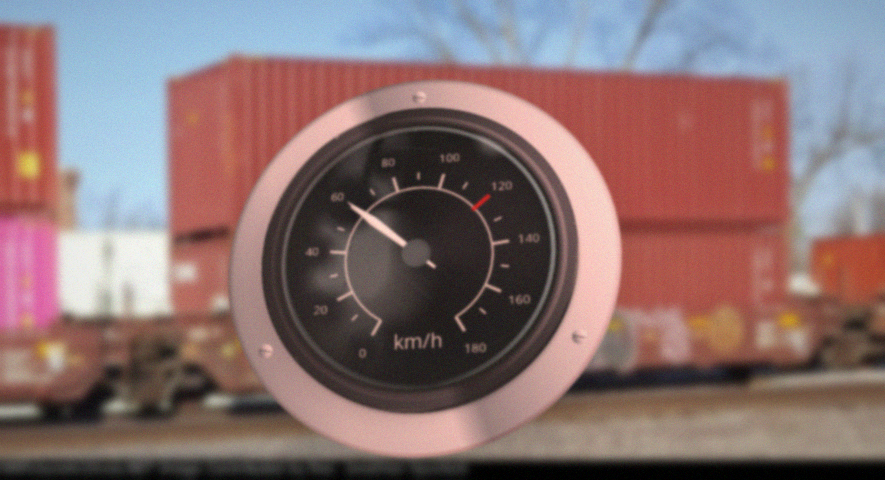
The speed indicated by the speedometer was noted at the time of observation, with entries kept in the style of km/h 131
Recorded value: km/h 60
